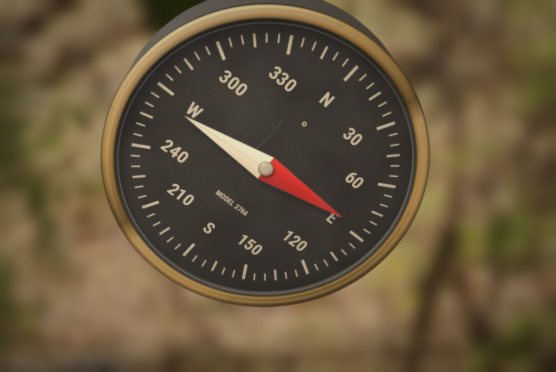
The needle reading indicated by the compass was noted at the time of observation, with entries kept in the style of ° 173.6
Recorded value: ° 85
